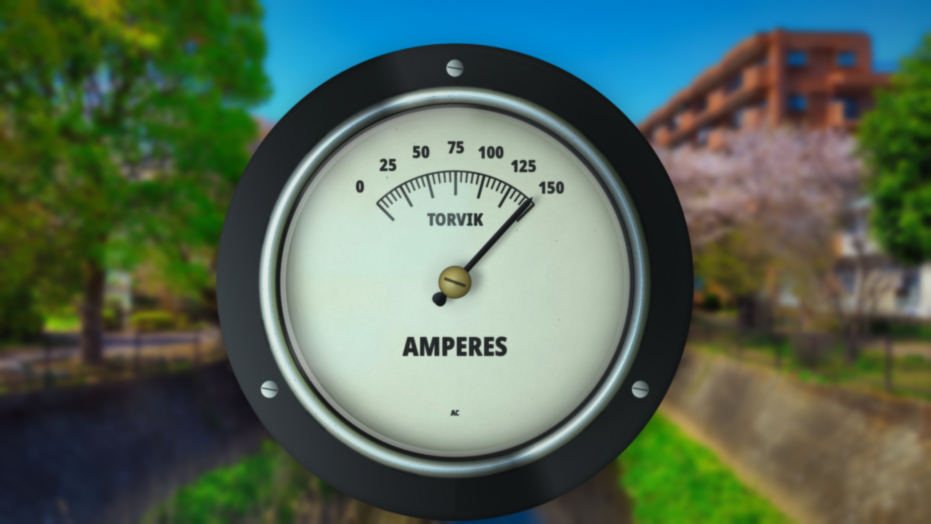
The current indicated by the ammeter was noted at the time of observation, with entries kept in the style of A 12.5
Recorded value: A 145
